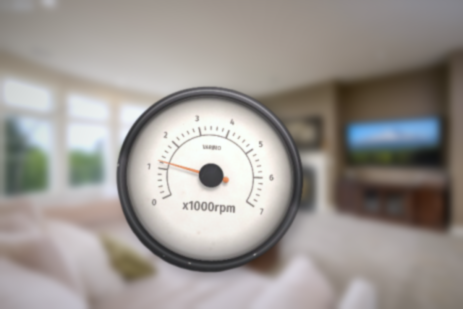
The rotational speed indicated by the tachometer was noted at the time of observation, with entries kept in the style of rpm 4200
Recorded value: rpm 1200
